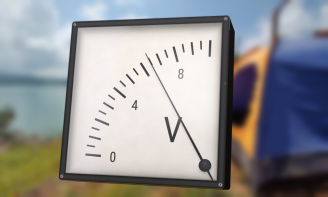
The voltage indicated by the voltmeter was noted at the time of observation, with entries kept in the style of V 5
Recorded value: V 6.5
